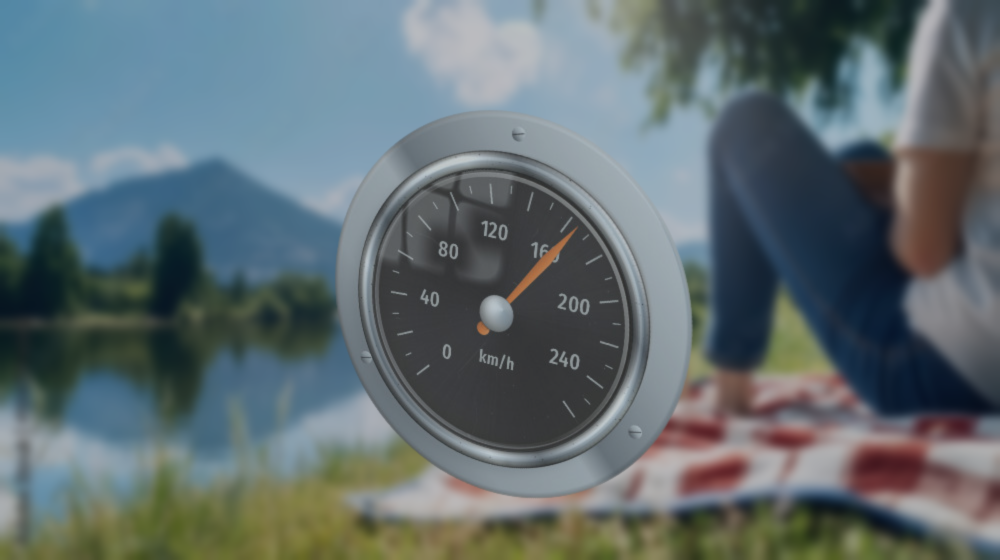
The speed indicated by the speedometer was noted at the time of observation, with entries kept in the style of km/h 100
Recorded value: km/h 165
